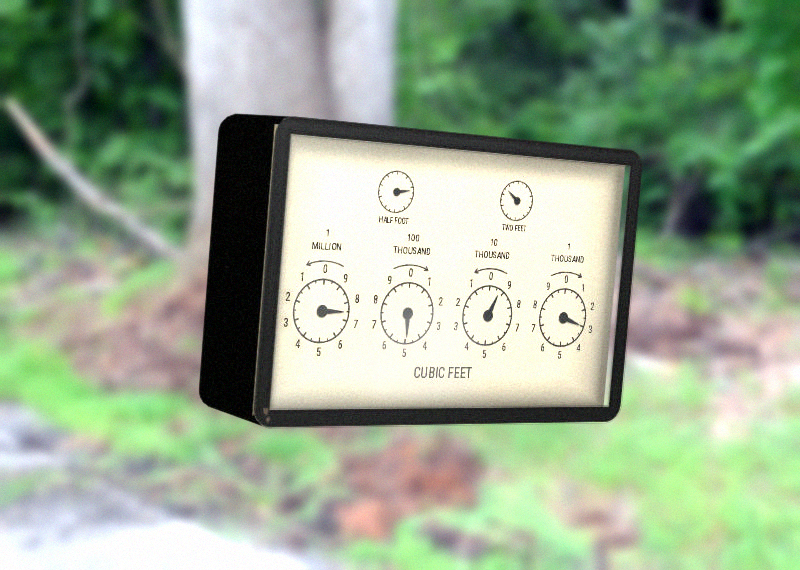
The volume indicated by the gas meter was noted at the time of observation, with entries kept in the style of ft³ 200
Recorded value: ft³ 749300
